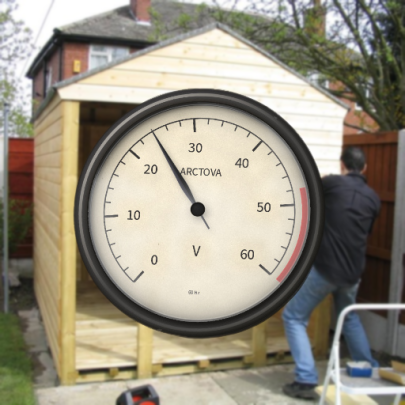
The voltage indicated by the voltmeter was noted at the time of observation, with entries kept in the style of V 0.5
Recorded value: V 24
